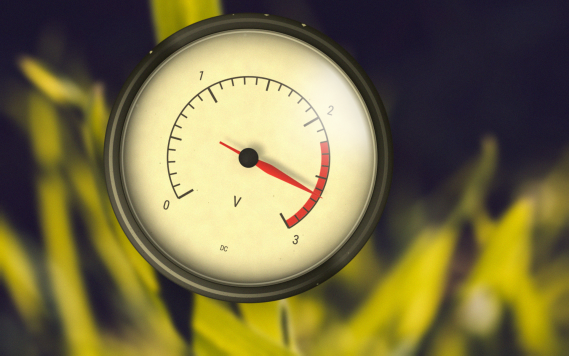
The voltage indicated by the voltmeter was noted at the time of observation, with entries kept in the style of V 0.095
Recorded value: V 2.65
